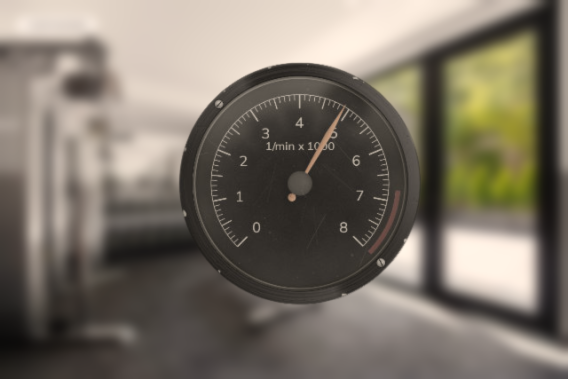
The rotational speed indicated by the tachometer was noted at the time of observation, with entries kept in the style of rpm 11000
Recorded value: rpm 4900
